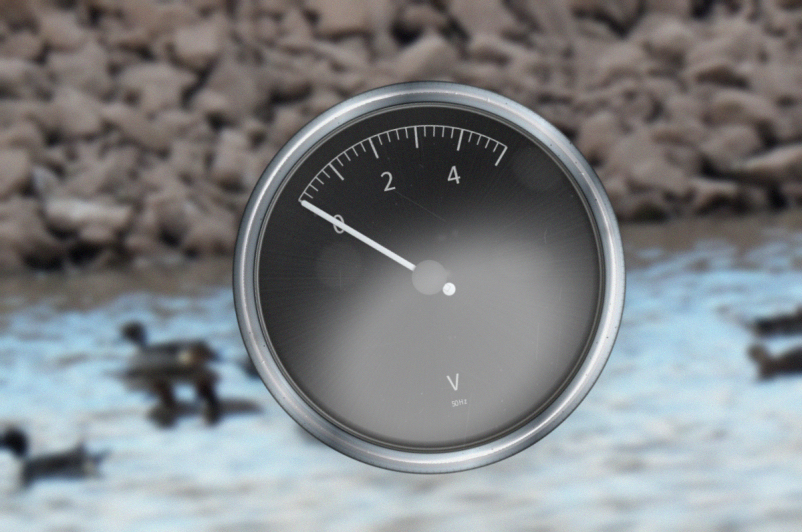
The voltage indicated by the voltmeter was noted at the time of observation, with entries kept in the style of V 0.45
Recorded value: V 0
